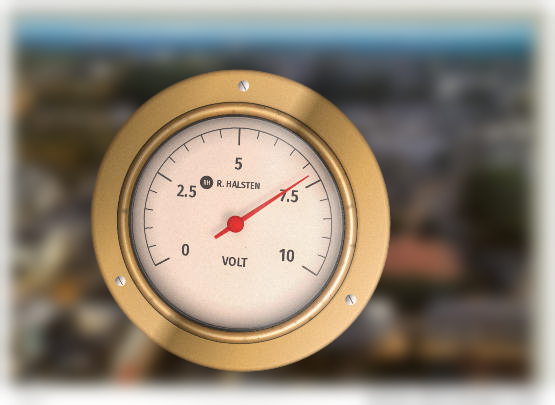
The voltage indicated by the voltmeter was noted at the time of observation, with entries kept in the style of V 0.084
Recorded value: V 7.25
